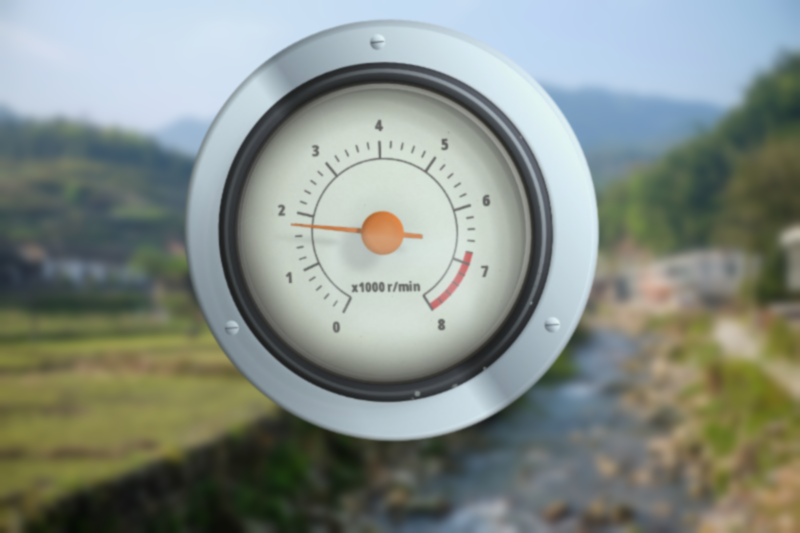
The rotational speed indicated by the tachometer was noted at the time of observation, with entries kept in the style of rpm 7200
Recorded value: rpm 1800
